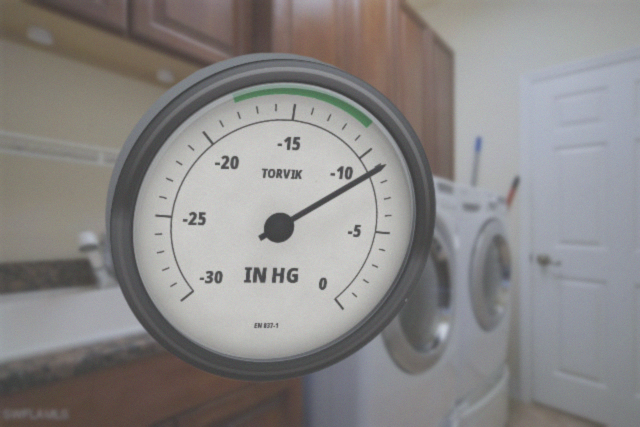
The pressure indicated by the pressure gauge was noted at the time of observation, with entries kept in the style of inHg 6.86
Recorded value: inHg -9
